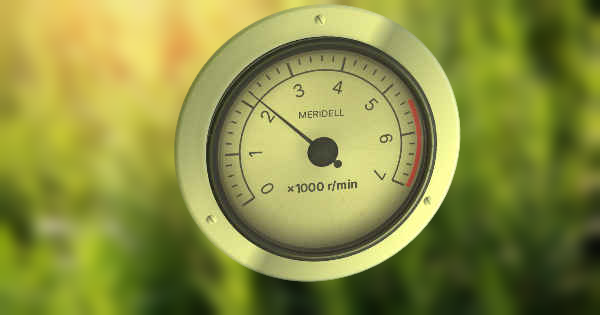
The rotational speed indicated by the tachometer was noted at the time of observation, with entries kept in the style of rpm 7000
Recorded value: rpm 2200
